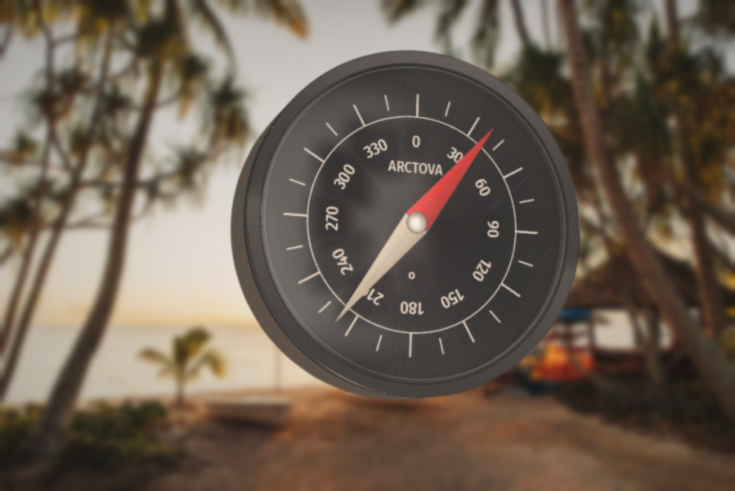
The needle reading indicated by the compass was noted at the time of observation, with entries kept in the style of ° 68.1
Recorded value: ° 37.5
